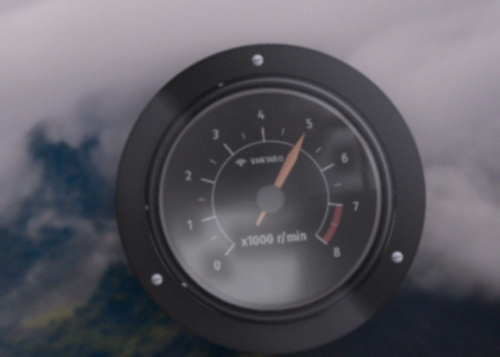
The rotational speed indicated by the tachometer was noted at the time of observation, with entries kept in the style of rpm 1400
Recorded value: rpm 5000
